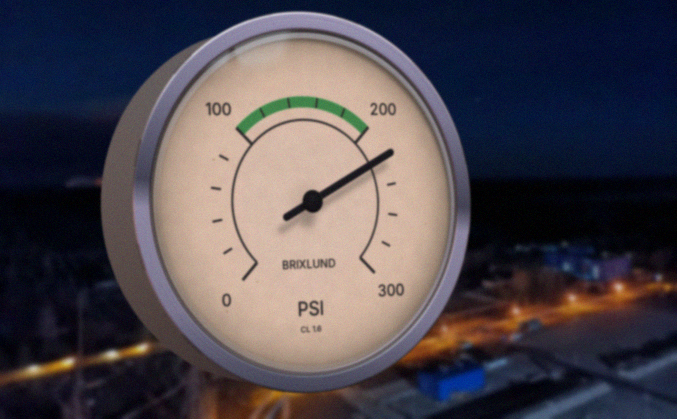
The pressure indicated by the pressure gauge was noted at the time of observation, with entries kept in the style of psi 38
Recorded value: psi 220
